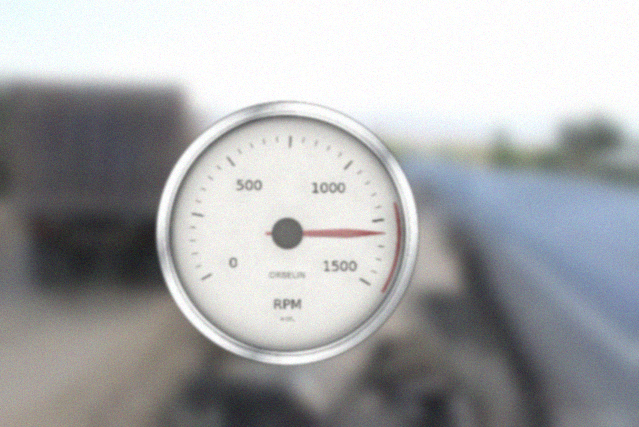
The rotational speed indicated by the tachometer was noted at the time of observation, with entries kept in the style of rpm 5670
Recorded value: rpm 1300
